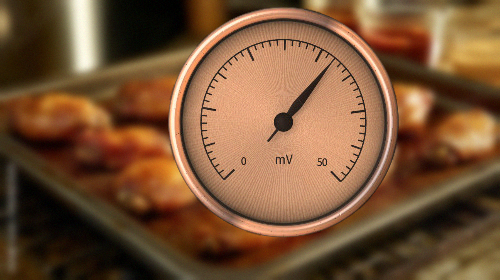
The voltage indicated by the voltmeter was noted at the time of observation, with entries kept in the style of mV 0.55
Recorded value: mV 32
